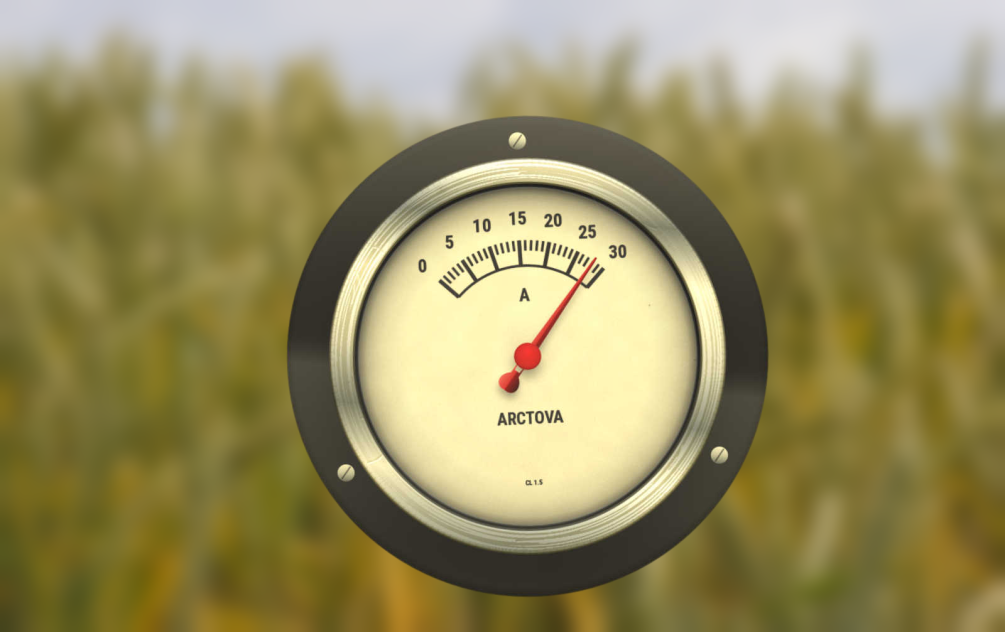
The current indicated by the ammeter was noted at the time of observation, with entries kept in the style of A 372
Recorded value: A 28
